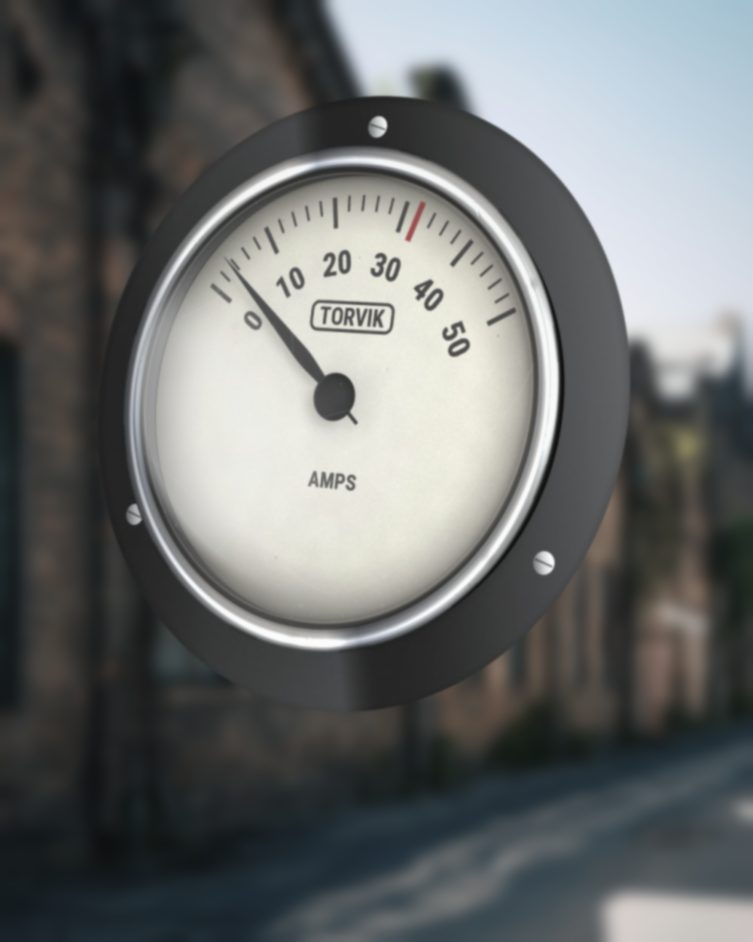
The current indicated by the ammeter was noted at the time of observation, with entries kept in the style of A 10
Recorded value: A 4
